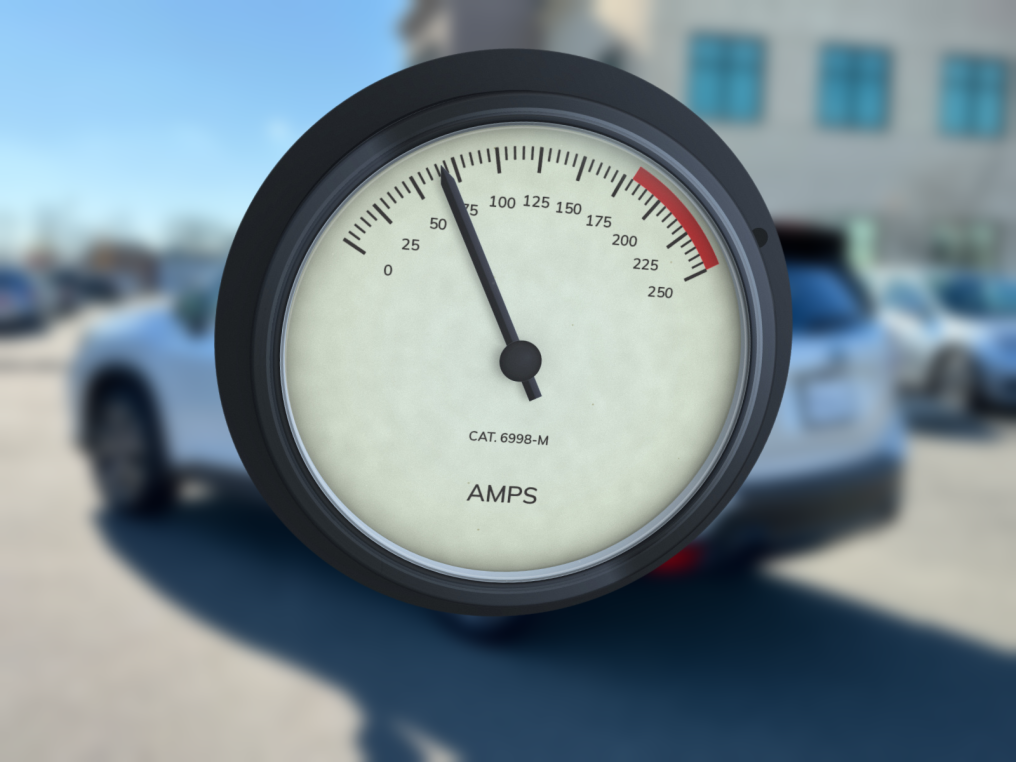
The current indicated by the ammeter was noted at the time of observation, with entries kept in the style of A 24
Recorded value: A 67.5
